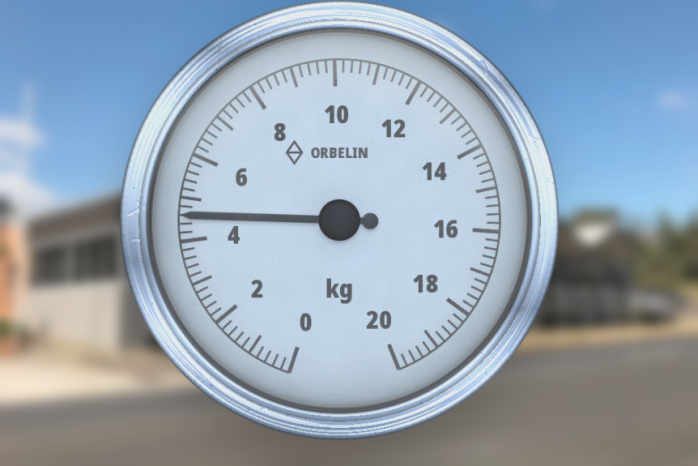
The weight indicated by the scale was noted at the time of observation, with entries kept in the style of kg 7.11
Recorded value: kg 4.6
